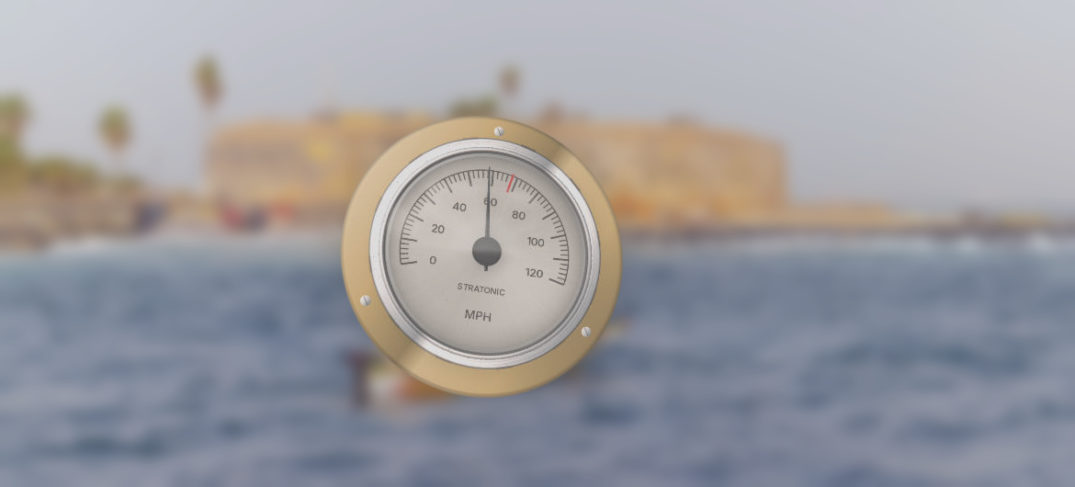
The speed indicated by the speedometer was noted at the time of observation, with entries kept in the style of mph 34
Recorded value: mph 58
